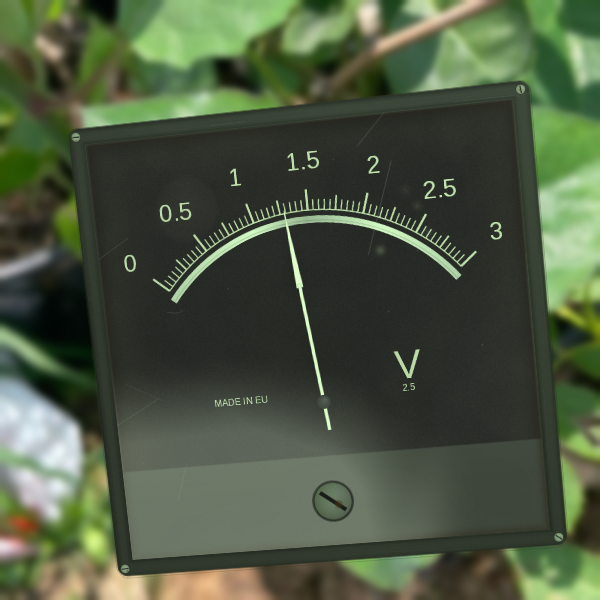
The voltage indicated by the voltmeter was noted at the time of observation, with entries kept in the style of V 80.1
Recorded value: V 1.3
